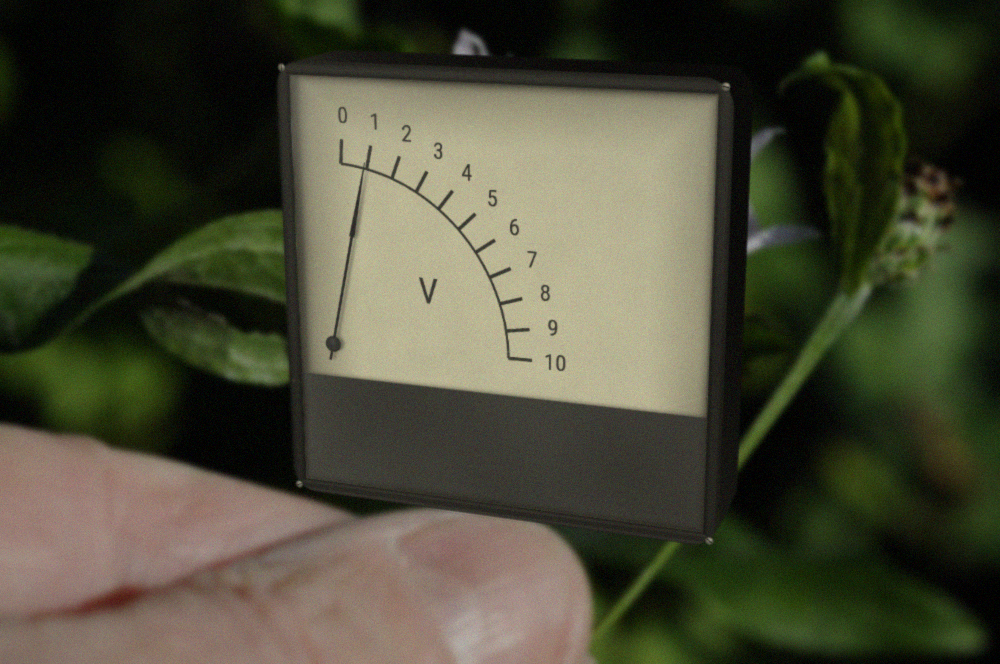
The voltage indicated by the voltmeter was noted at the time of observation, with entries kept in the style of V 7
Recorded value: V 1
